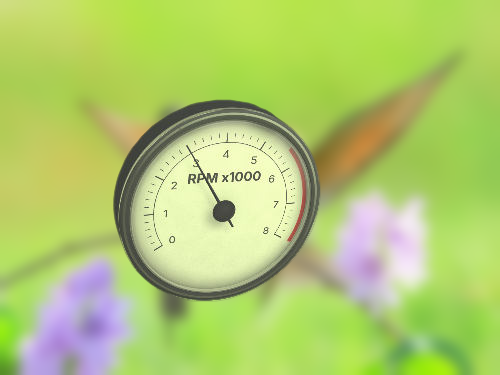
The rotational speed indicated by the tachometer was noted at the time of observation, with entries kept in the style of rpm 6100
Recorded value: rpm 3000
